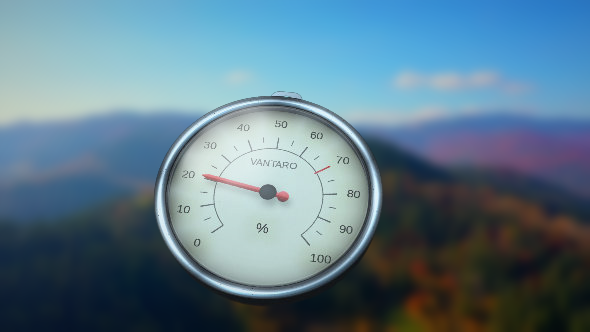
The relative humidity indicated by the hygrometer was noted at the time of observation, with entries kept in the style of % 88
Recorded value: % 20
